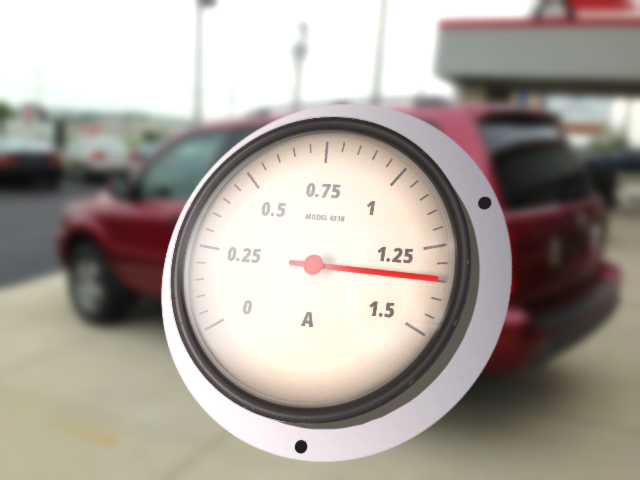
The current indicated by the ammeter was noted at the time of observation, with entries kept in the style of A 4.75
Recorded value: A 1.35
